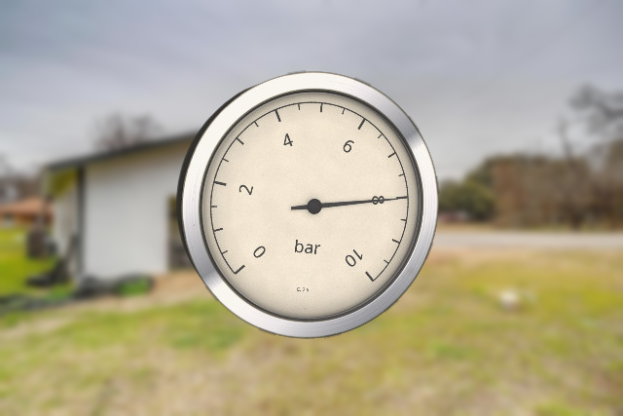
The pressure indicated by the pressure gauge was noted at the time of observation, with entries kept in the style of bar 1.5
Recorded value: bar 8
